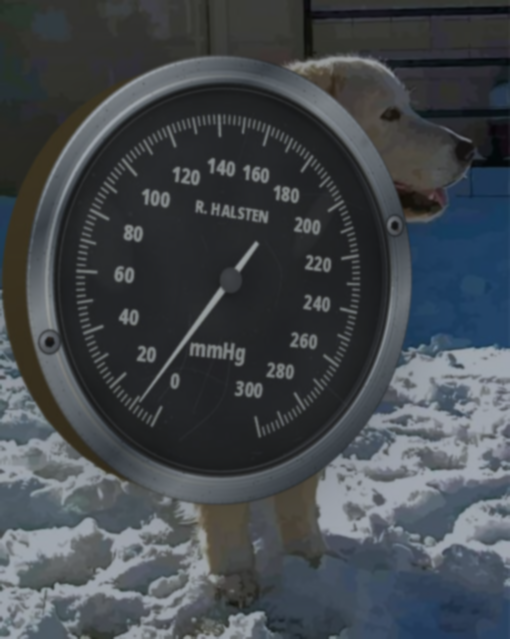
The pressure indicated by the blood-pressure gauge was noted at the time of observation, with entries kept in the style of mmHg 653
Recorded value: mmHg 10
